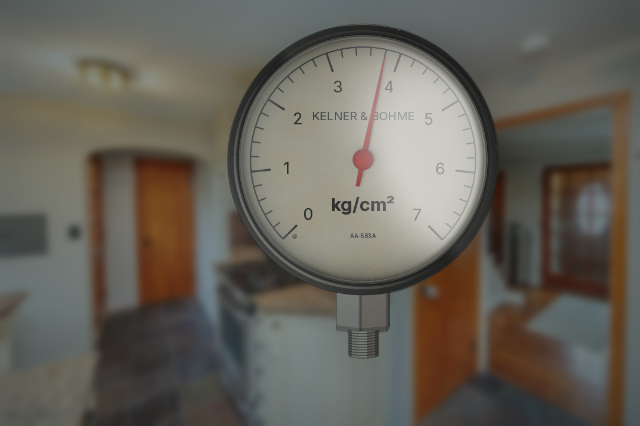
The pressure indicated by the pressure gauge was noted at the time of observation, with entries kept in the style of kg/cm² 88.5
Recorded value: kg/cm² 3.8
